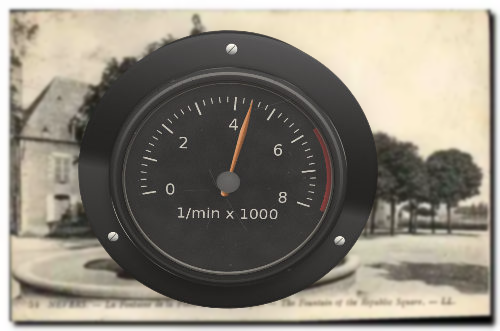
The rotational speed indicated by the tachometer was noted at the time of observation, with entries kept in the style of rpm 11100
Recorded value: rpm 4400
